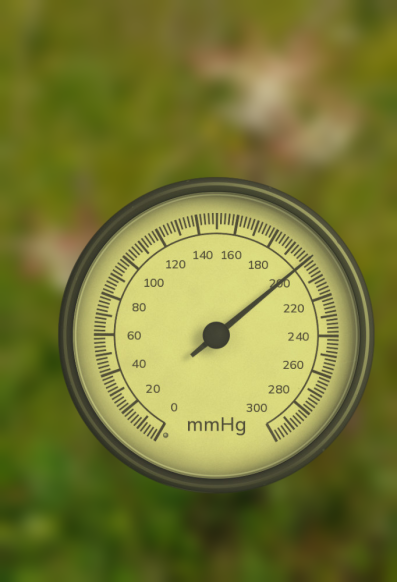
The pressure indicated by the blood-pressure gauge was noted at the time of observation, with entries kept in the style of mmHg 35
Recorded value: mmHg 200
